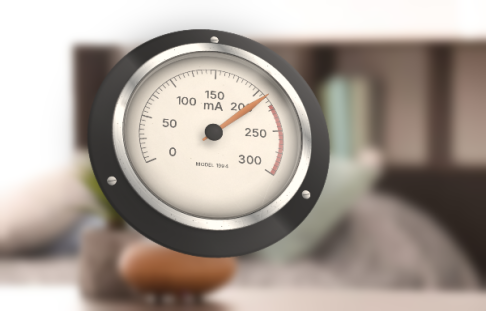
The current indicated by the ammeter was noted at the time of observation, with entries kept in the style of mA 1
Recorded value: mA 210
